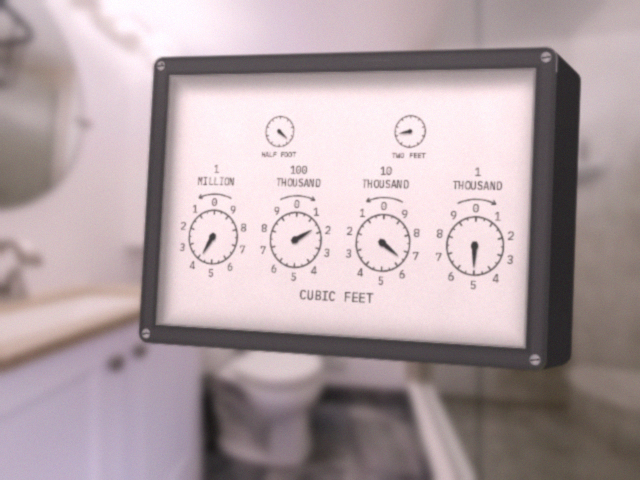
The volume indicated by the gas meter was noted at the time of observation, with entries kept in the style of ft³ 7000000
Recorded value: ft³ 416500
